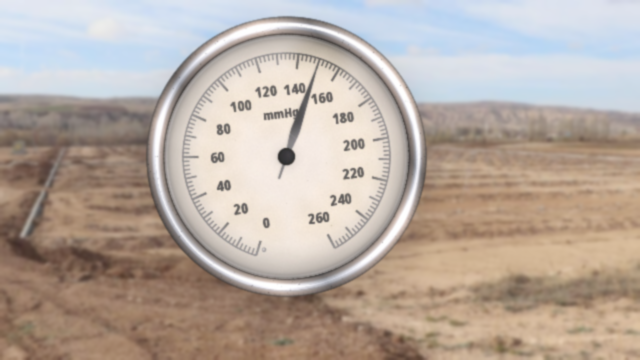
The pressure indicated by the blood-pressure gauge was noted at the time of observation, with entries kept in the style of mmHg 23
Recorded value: mmHg 150
